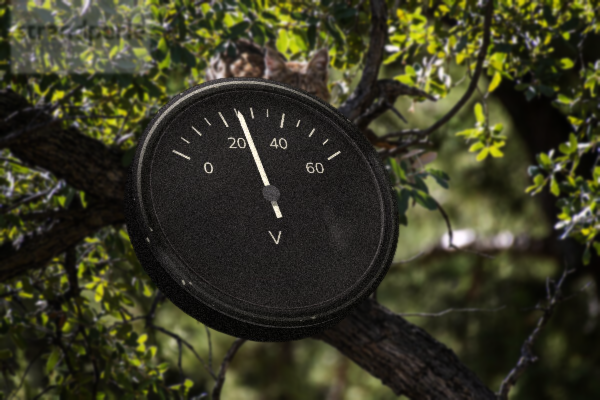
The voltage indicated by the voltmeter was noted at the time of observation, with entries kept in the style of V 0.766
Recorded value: V 25
